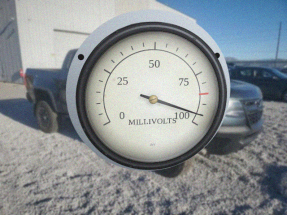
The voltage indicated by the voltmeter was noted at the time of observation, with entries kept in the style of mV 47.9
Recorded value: mV 95
